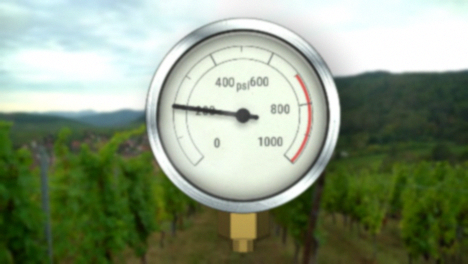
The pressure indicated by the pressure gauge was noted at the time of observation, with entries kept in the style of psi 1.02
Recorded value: psi 200
